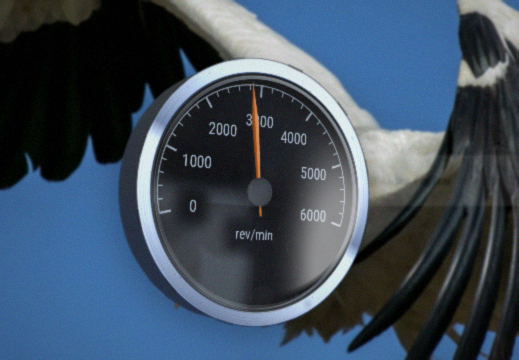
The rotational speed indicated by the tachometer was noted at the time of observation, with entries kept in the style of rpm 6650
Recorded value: rpm 2800
